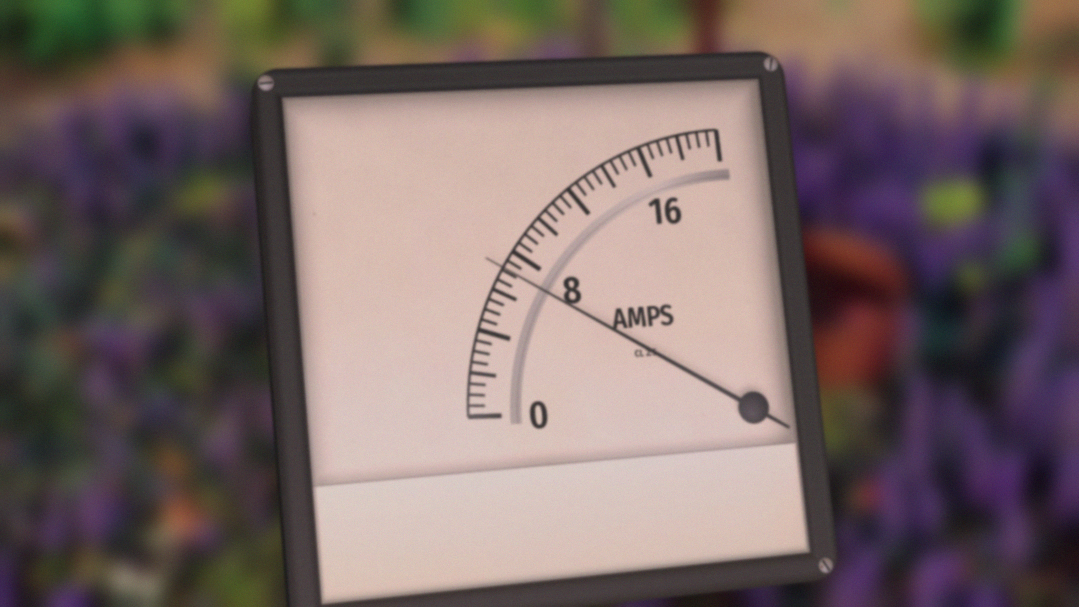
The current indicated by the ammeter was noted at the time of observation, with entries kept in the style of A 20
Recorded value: A 7
